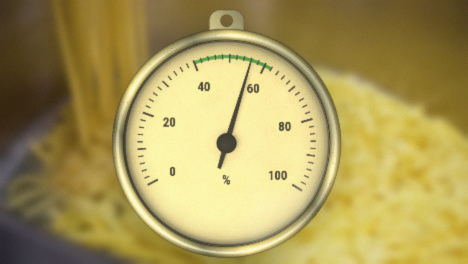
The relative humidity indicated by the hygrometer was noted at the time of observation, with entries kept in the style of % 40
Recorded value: % 56
